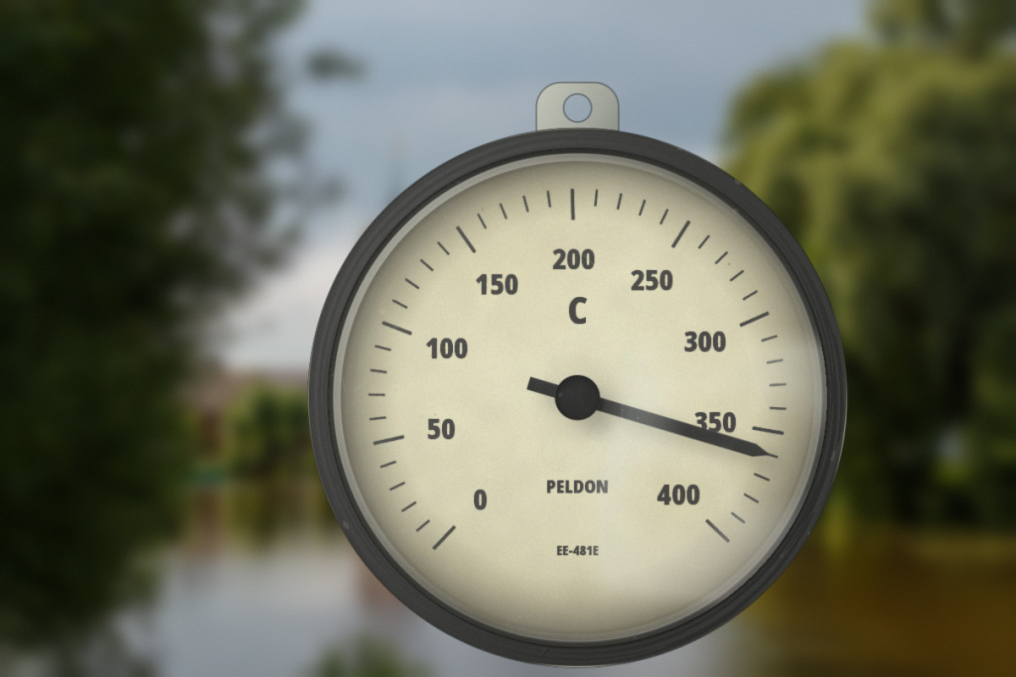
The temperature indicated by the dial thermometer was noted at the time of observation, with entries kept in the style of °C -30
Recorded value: °C 360
